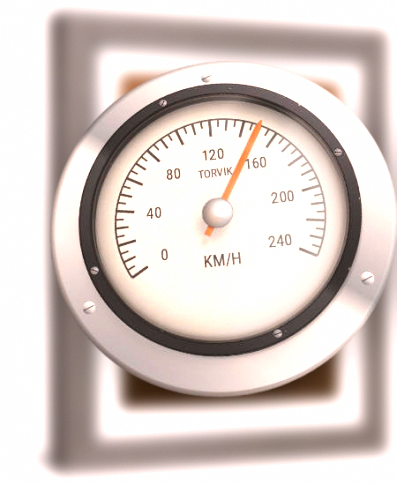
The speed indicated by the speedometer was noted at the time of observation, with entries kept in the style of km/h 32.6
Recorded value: km/h 150
